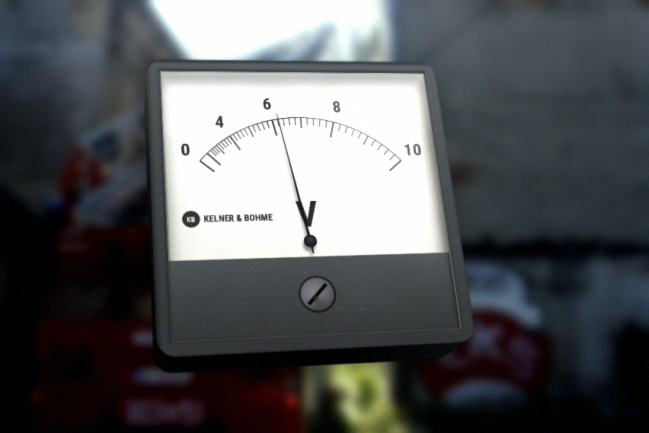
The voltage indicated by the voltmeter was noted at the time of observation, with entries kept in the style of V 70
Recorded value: V 6.2
